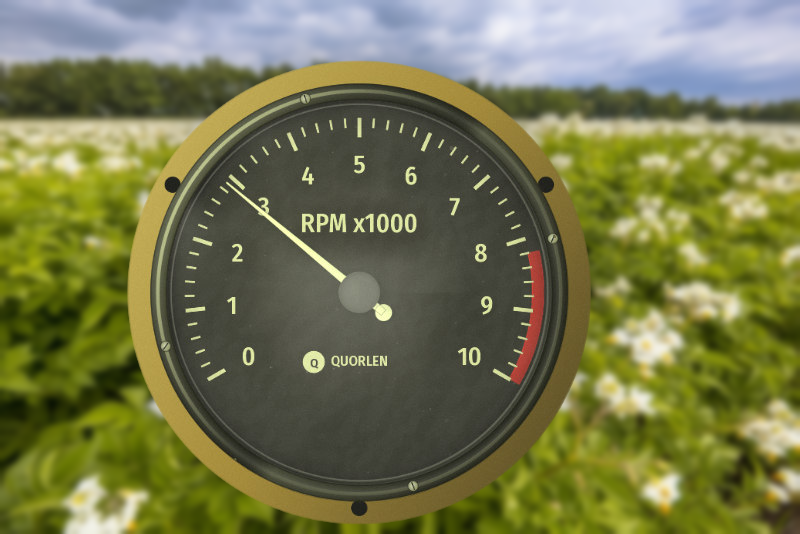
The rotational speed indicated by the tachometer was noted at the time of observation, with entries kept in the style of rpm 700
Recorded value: rpm 2900
